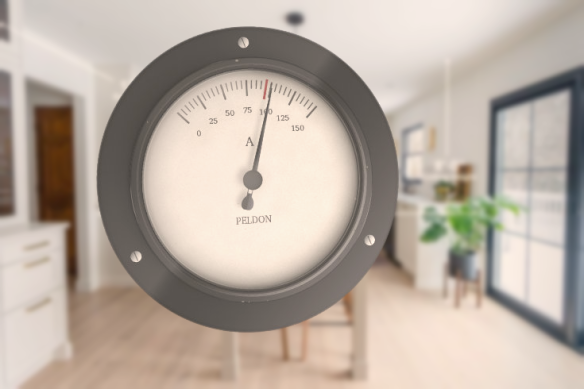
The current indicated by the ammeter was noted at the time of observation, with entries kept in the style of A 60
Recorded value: A 100
